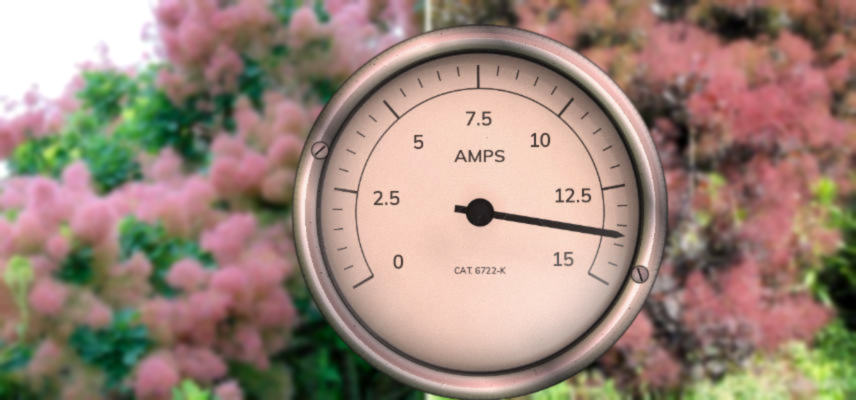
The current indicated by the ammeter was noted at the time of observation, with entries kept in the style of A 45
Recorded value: A 13.75
